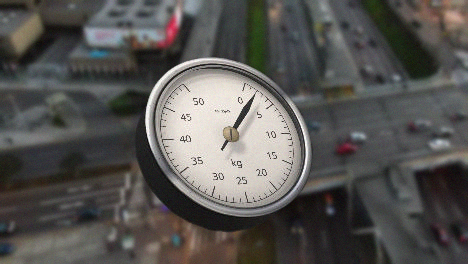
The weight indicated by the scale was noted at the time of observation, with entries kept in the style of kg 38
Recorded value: kg 2
